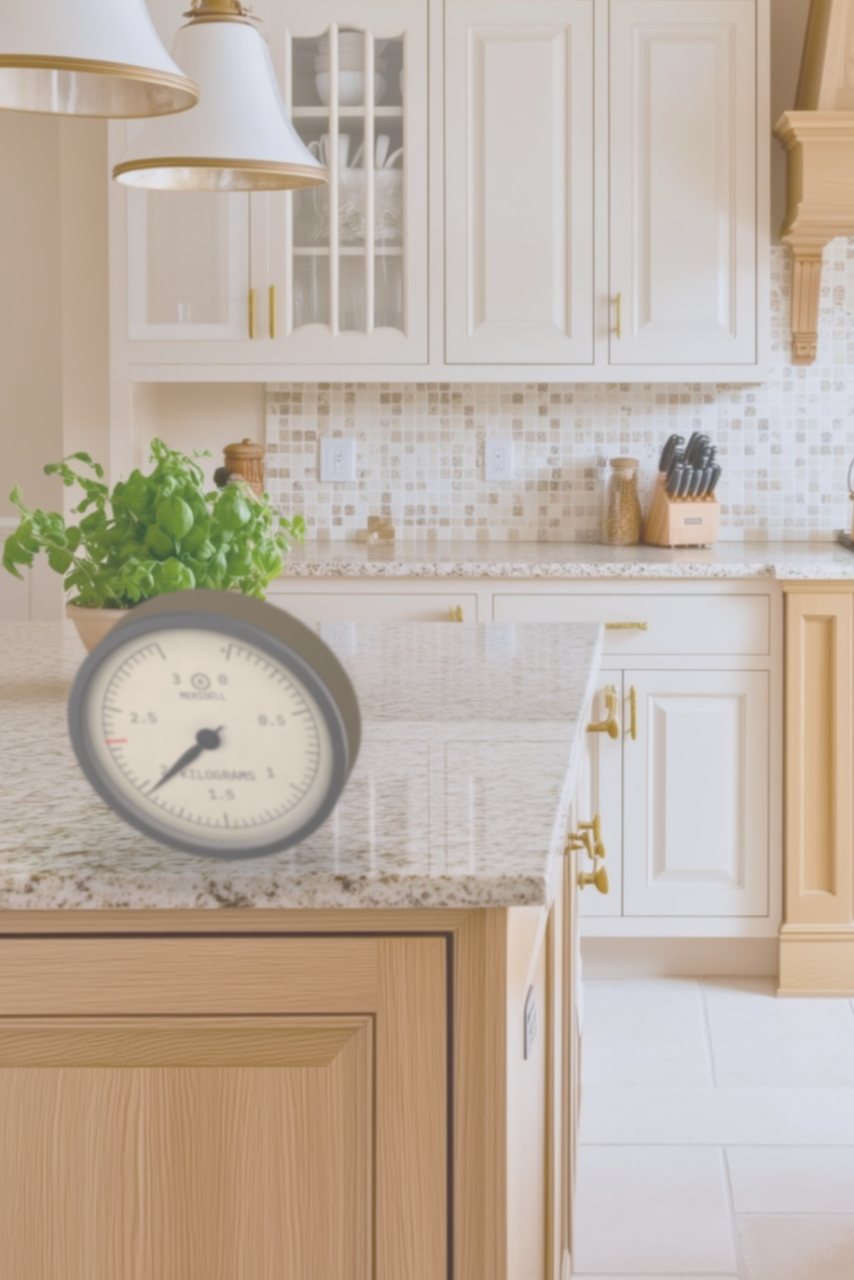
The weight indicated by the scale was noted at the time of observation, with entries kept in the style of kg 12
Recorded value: kg 1.95
